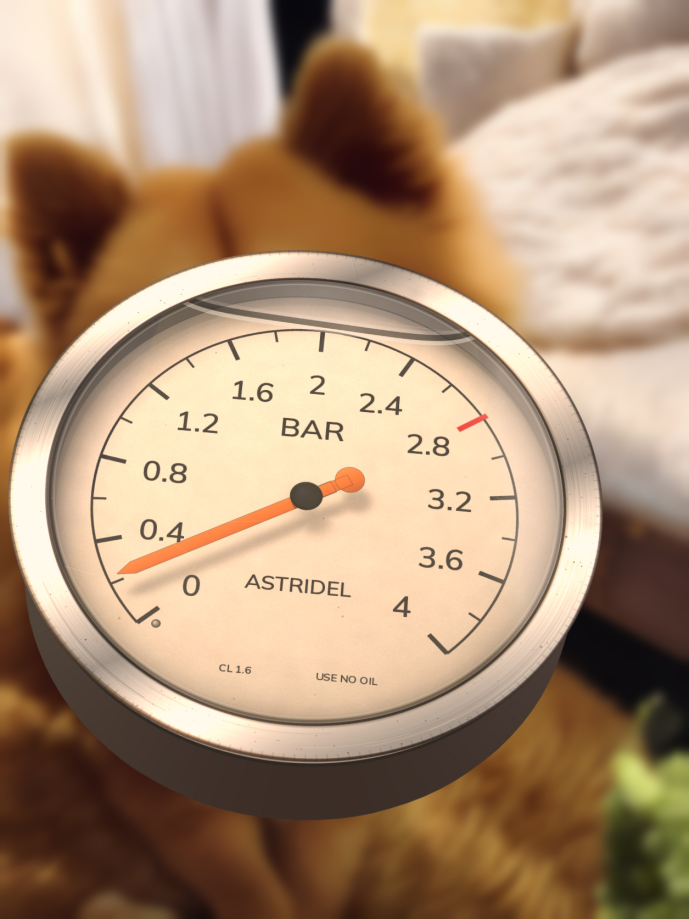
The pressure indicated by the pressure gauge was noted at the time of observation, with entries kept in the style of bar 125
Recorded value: bar 0.2
